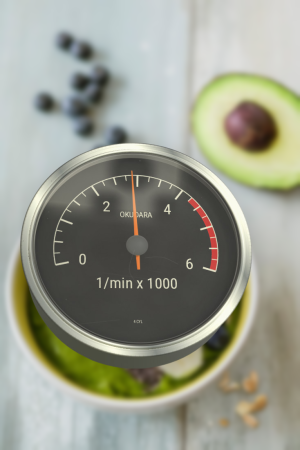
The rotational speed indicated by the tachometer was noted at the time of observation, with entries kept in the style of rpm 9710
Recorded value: rpm 2875
